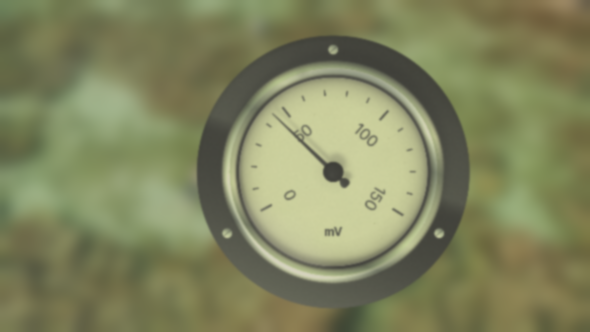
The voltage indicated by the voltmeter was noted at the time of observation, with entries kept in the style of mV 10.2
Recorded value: mV 45
